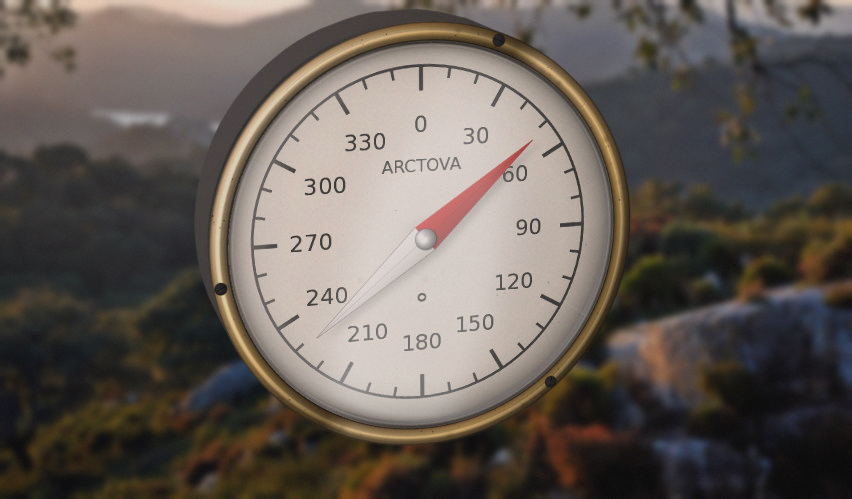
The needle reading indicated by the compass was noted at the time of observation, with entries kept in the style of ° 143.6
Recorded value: ° 50
